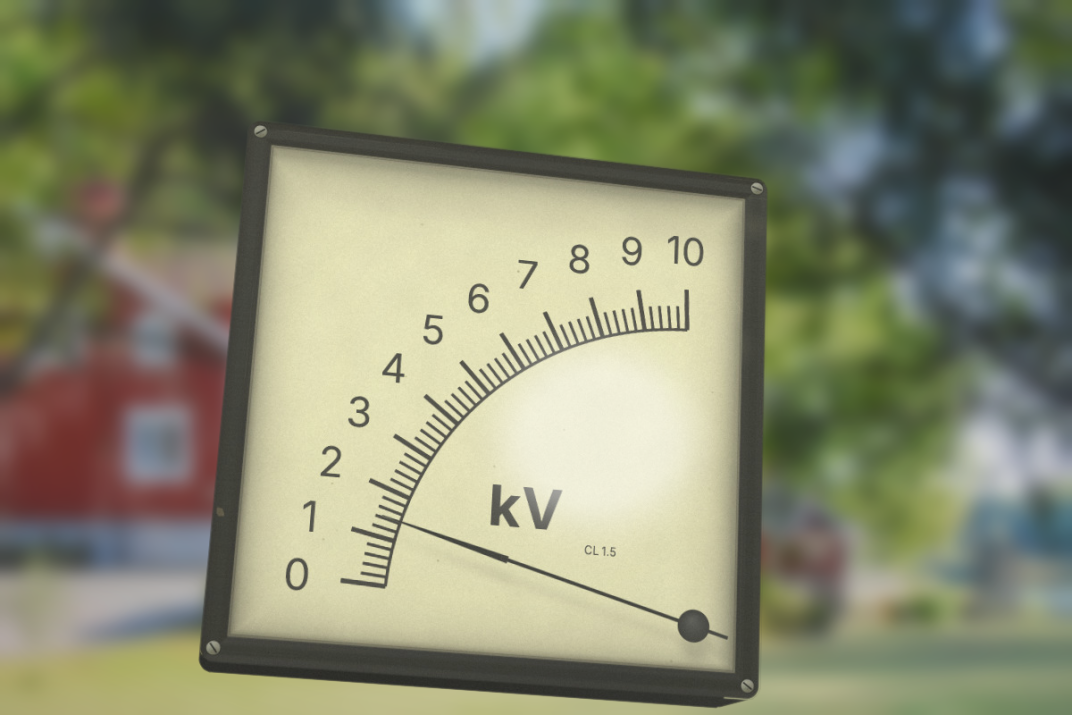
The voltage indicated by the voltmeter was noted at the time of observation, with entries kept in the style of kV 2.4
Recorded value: kV 1.4
